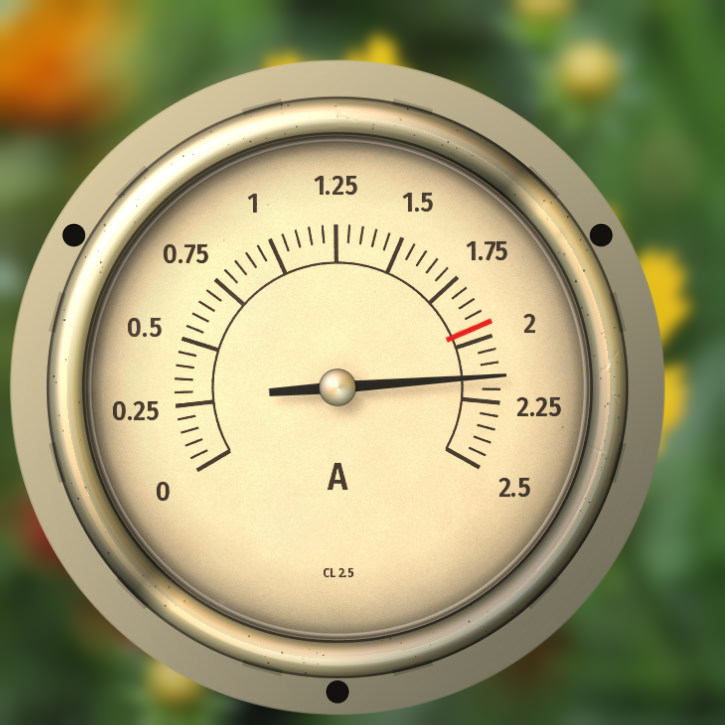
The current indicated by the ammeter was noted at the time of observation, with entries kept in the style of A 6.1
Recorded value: A 2.15
